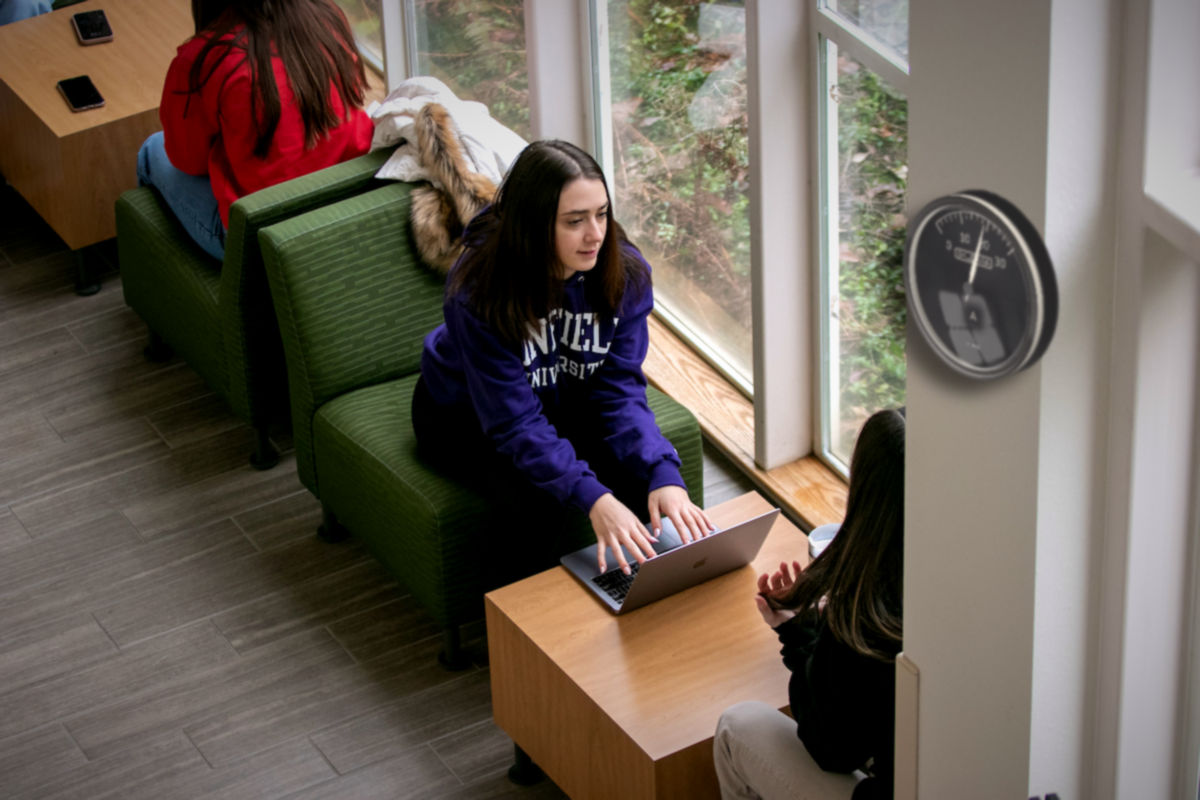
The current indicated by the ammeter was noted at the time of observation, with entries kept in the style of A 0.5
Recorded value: A 20
